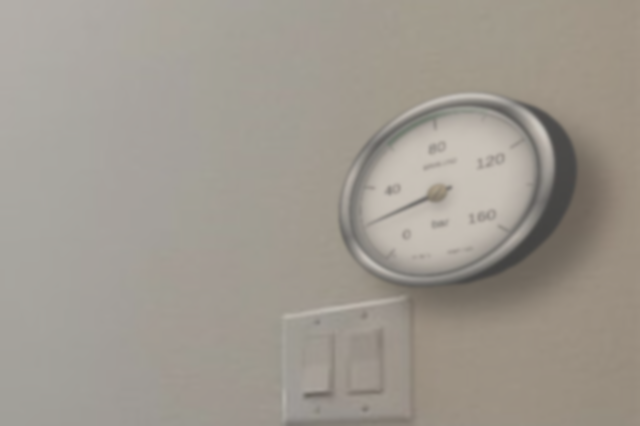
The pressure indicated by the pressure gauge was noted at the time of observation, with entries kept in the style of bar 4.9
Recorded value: bar 20
